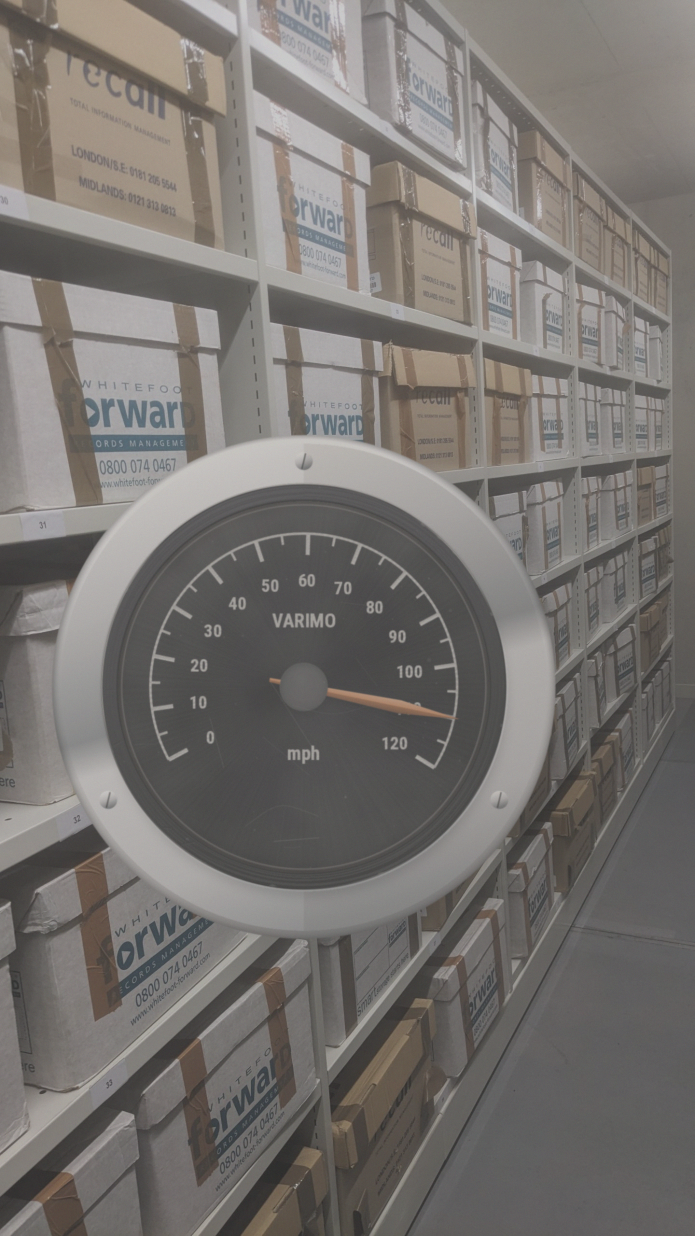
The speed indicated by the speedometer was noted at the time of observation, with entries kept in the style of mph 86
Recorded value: mph 110
